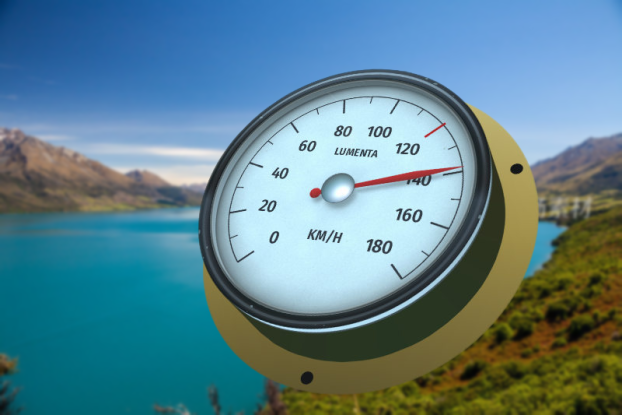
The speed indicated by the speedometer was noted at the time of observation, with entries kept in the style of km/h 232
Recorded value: km/h 140
